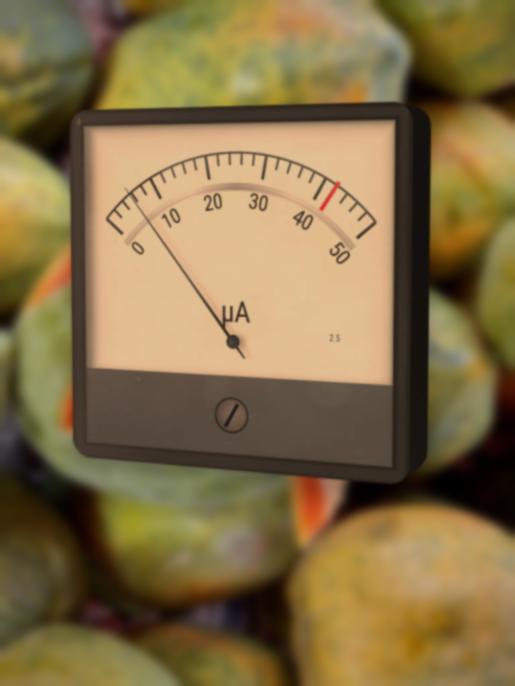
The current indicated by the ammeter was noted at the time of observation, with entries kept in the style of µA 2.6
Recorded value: µA 6
